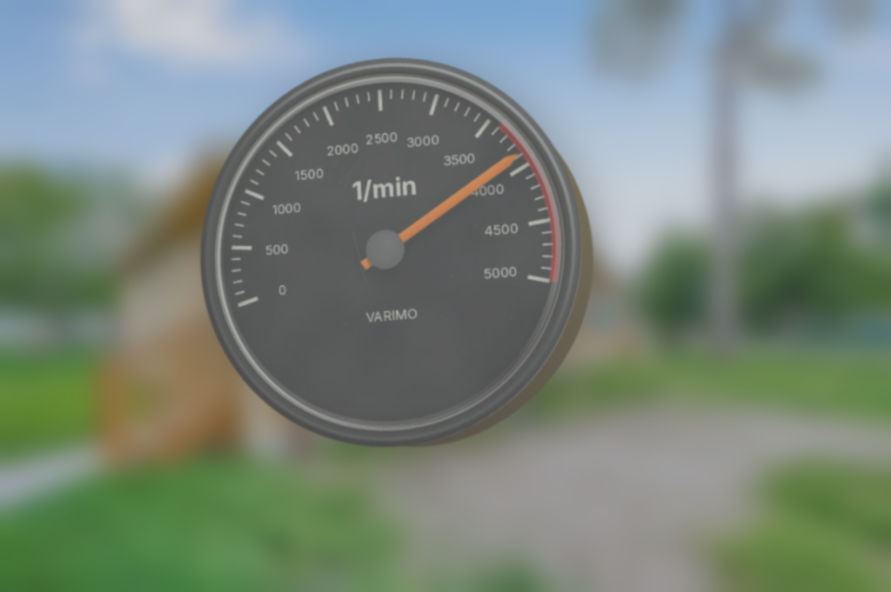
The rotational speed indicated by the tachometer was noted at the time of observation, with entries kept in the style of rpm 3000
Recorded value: rpm 3900
